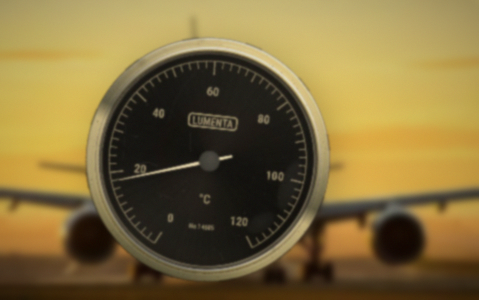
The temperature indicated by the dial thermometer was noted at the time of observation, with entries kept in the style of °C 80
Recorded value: °C 18
